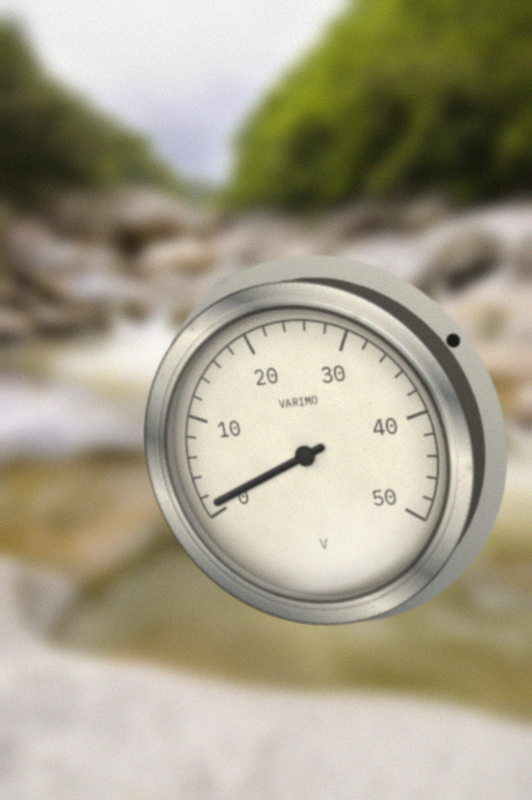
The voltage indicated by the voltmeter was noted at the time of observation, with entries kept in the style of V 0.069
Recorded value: V 1
